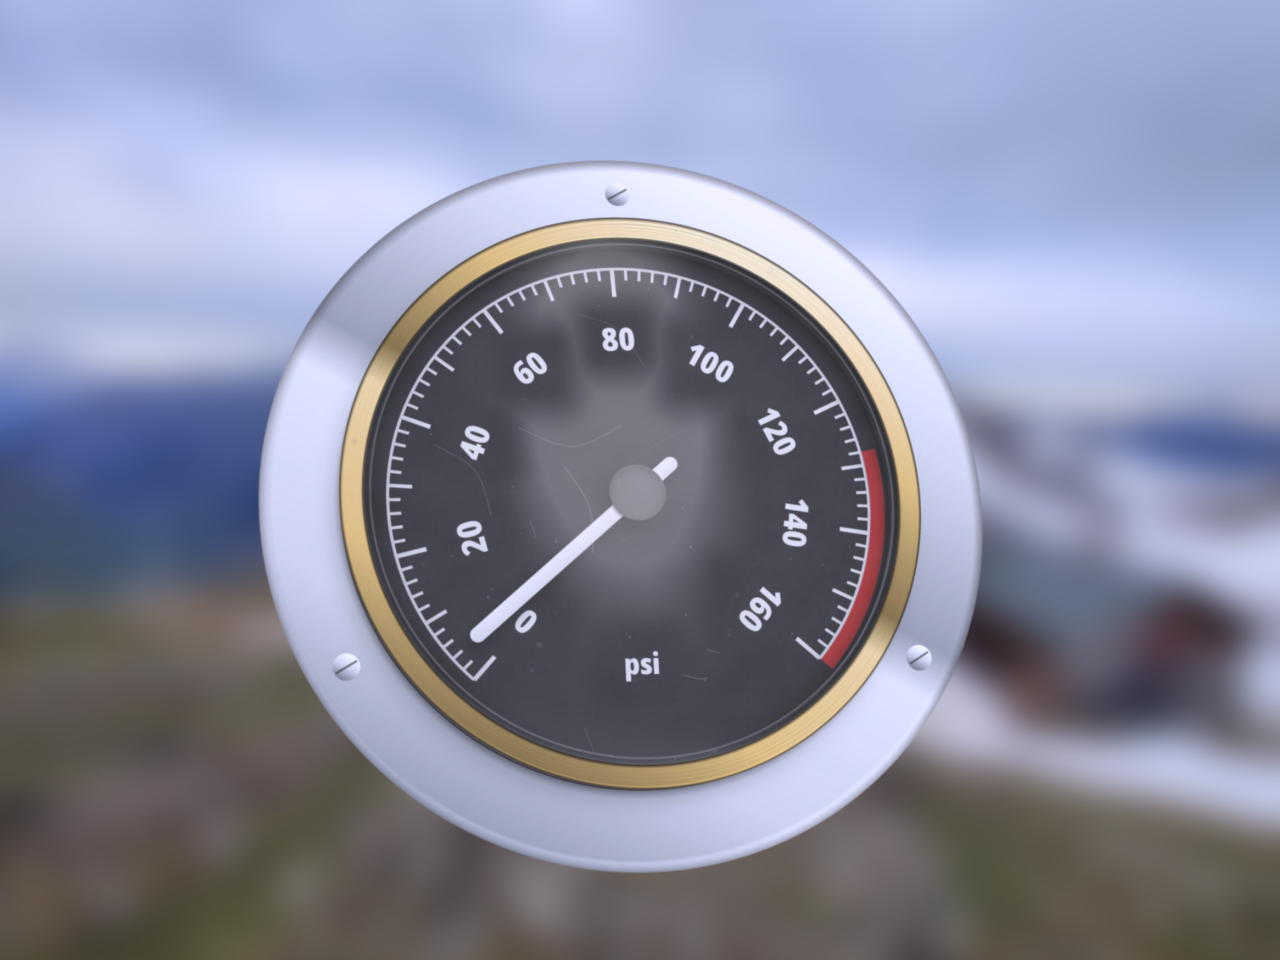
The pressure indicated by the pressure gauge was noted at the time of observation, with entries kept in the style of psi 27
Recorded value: psi 4
